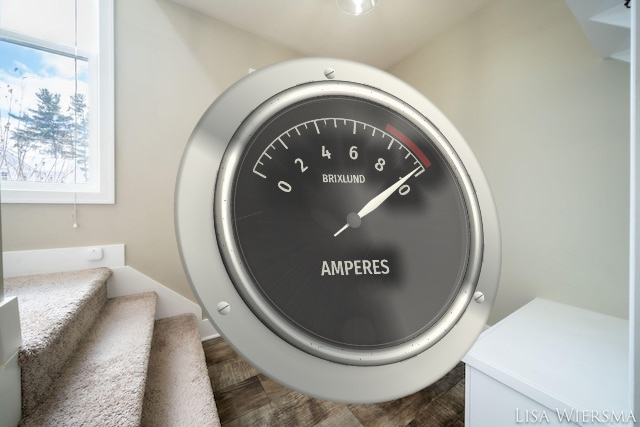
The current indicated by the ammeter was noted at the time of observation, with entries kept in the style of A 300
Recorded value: A 9.75
